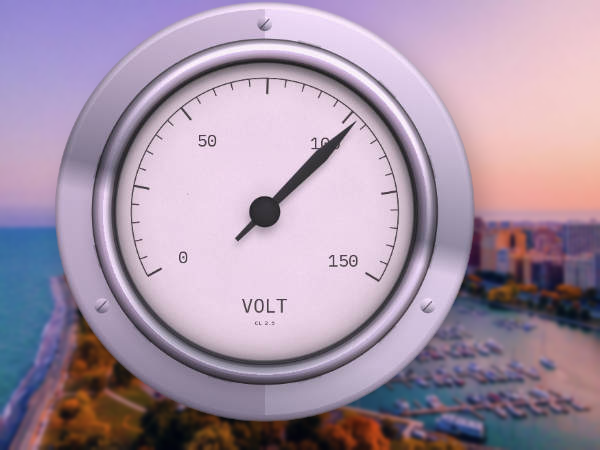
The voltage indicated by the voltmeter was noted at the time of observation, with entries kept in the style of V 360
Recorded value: V 102.5
